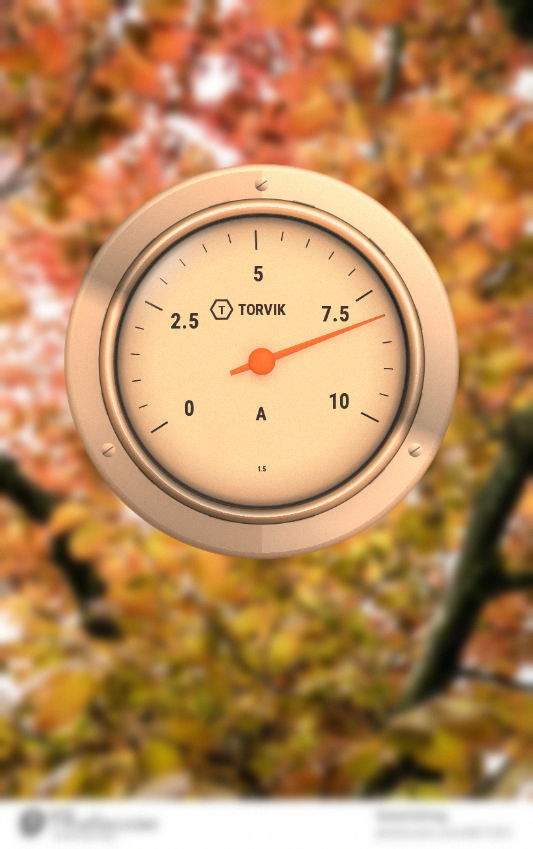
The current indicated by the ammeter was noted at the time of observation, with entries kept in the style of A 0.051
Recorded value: A 8
